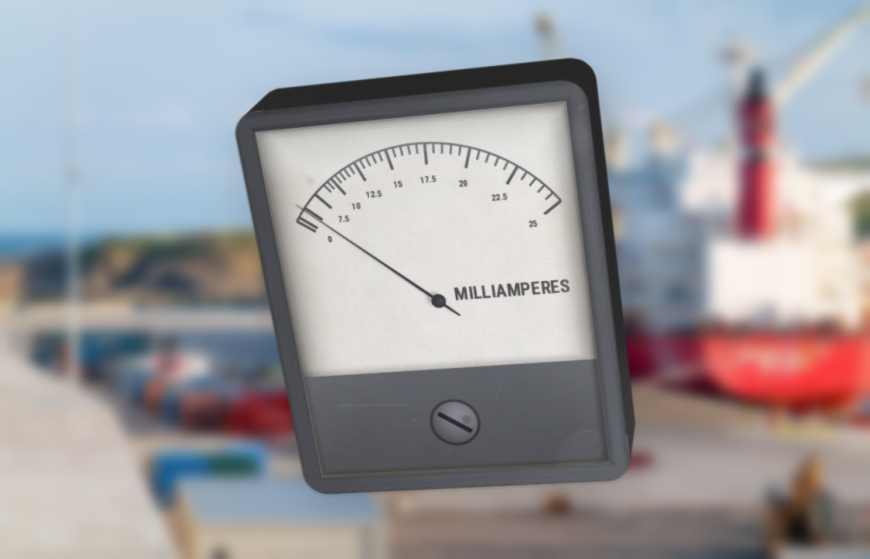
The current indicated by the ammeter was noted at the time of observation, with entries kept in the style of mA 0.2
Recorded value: mA 5
